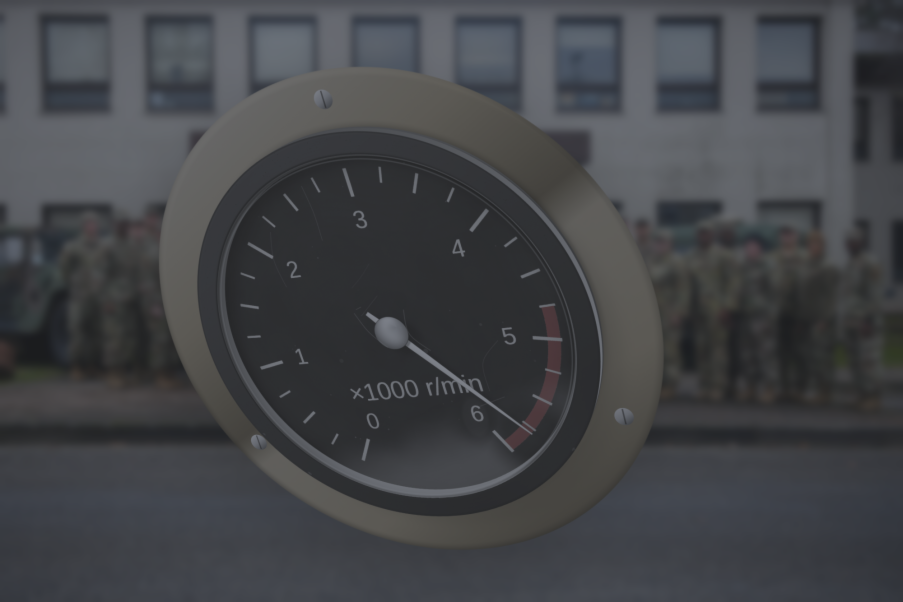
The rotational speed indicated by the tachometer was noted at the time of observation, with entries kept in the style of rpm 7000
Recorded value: rpm 5750
